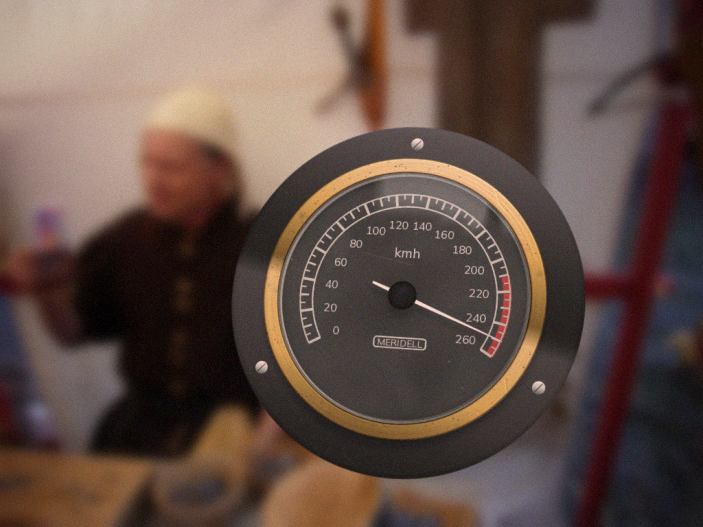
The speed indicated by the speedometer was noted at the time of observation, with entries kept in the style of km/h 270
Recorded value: km/h 250
